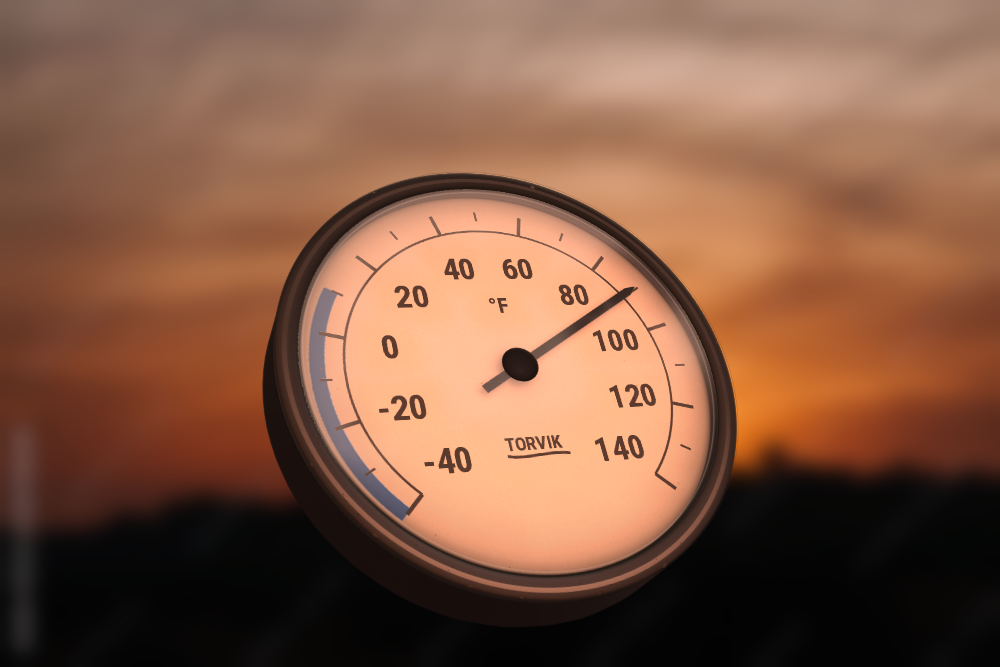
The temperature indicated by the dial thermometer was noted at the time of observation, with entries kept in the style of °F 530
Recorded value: °F 90
